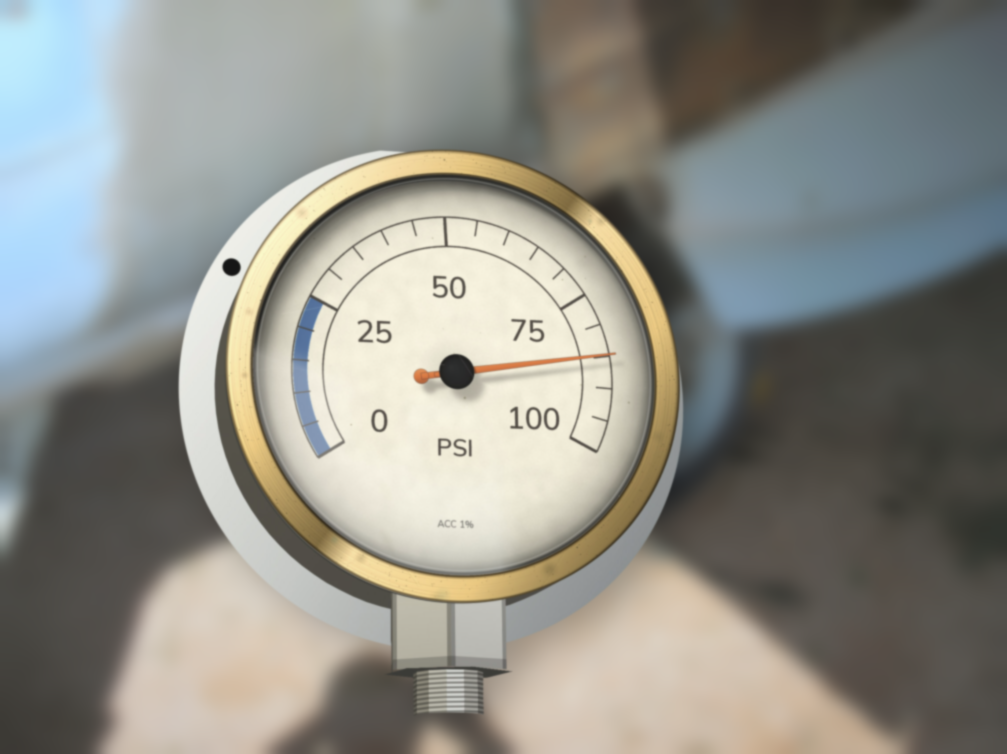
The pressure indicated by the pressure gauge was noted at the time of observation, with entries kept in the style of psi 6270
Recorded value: psi 85
